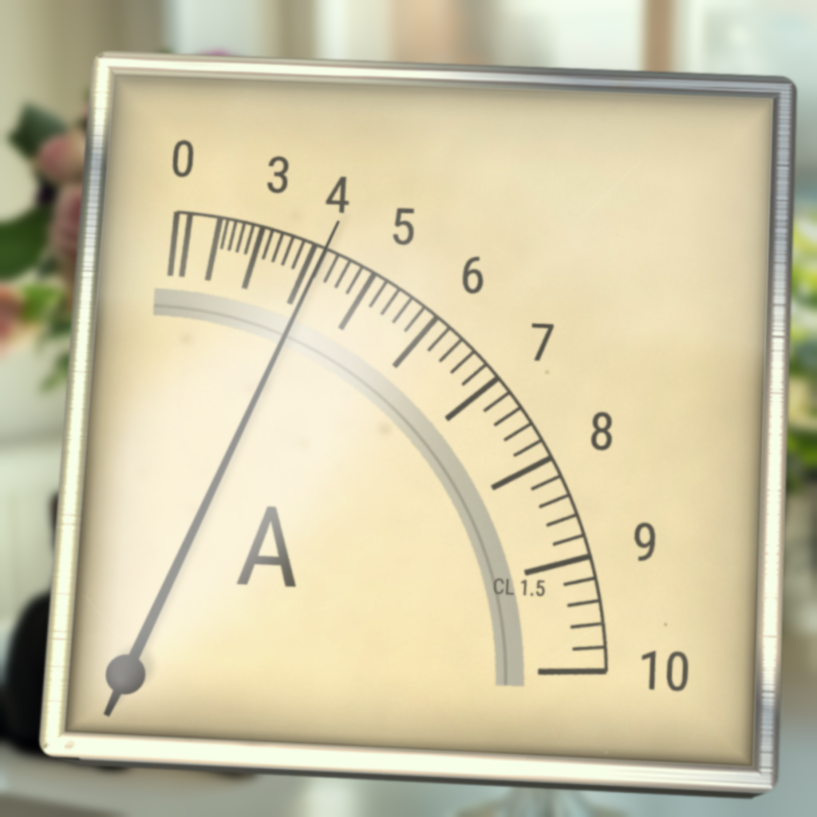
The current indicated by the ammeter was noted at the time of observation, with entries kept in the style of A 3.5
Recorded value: A 4.2
